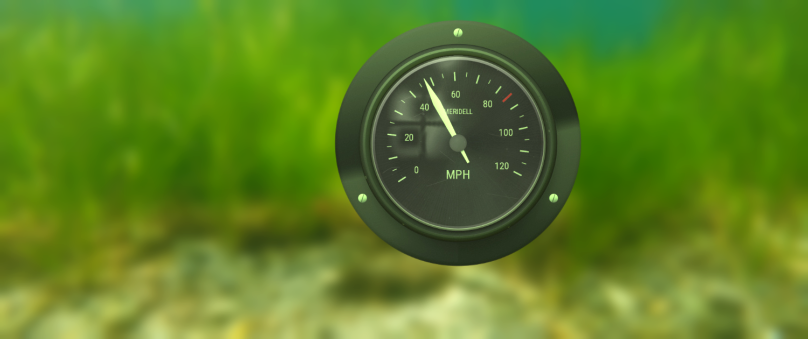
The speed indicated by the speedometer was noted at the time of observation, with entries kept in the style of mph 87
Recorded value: mph 47.5
